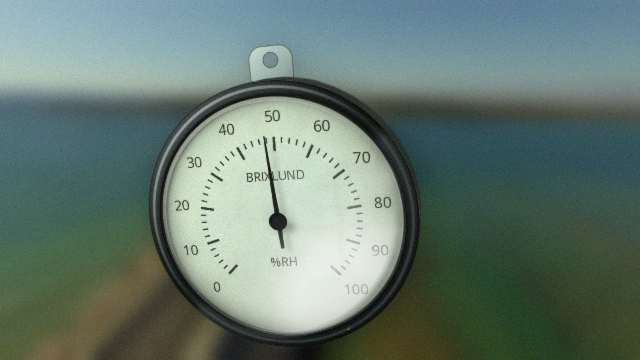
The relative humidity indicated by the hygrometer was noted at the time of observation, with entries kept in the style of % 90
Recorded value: % 48
